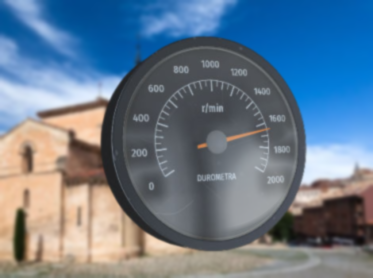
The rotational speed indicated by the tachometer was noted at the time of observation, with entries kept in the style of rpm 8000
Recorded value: rpm 1650
